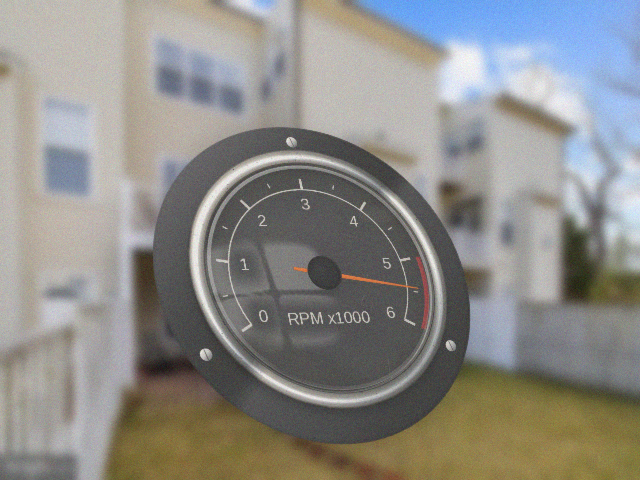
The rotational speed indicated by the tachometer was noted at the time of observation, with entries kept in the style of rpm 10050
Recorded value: rpm 5500
